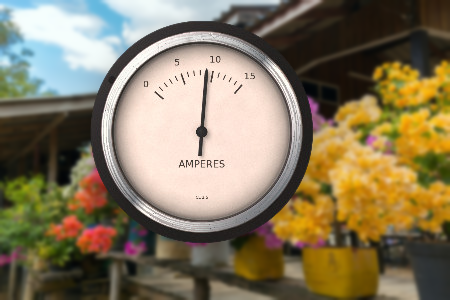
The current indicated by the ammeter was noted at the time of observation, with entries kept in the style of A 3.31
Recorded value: A 9
